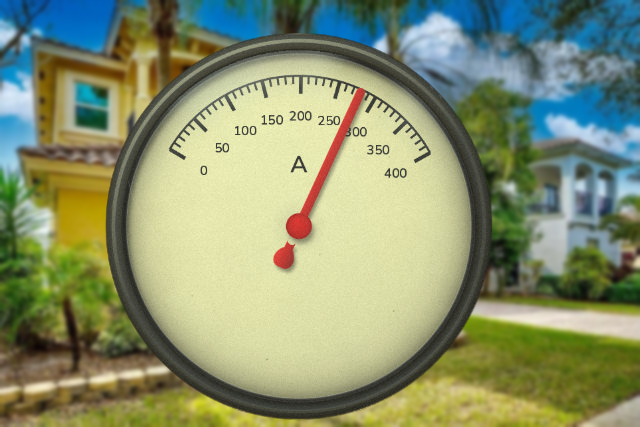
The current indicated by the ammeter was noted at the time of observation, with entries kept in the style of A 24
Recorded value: A 280
